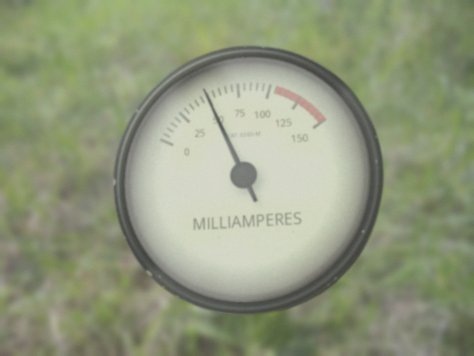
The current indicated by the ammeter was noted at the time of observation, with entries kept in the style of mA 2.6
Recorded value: mA 50
